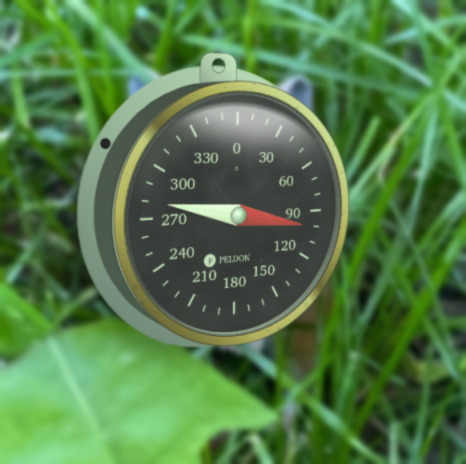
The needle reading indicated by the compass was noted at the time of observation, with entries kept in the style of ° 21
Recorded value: ° 100
